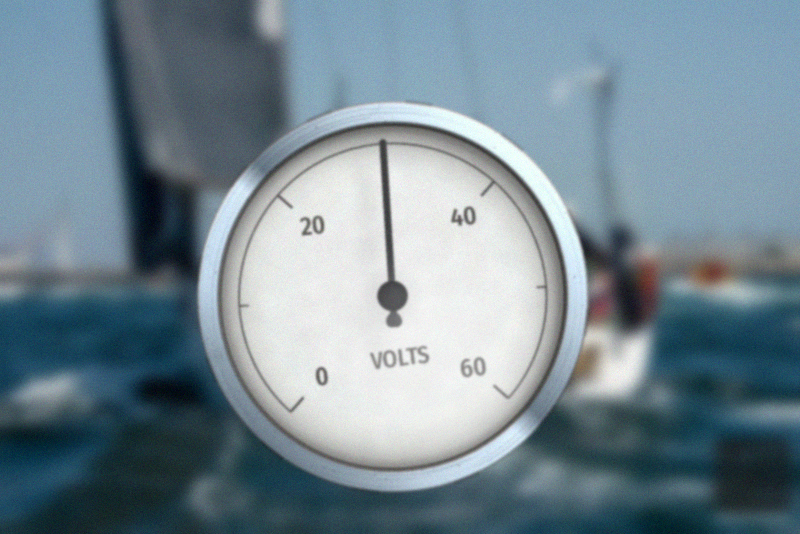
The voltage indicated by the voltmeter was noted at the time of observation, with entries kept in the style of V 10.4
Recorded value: V 30
